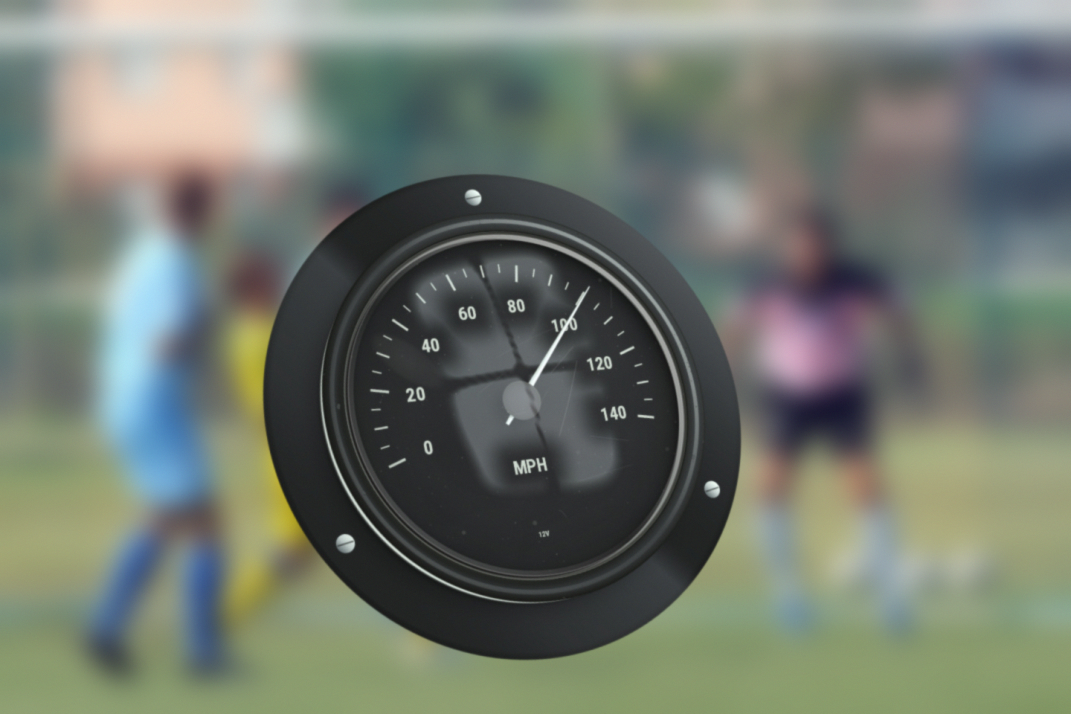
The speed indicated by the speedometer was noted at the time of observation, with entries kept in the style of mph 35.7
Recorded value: mph 100
